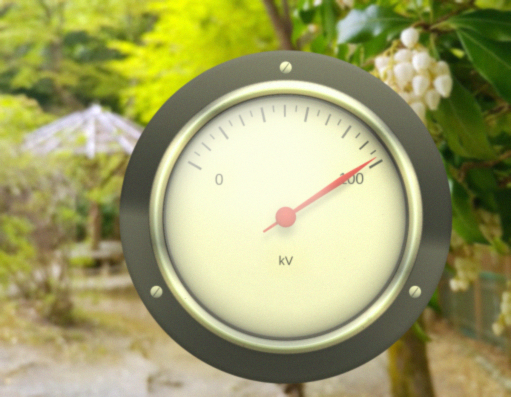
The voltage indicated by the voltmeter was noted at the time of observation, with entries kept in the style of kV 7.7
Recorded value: kV 97.5
